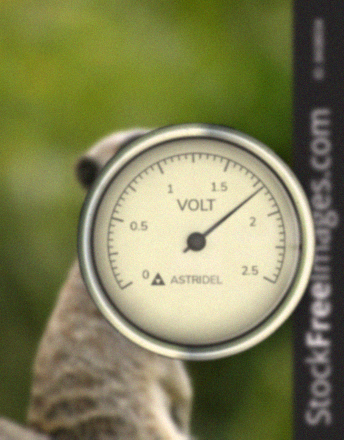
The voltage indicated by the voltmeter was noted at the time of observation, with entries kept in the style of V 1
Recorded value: V 1.8
